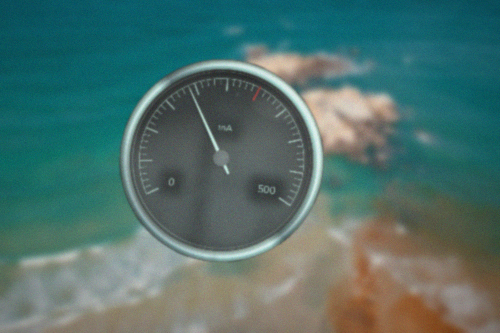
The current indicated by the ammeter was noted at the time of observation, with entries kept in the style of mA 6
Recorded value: mA 190
